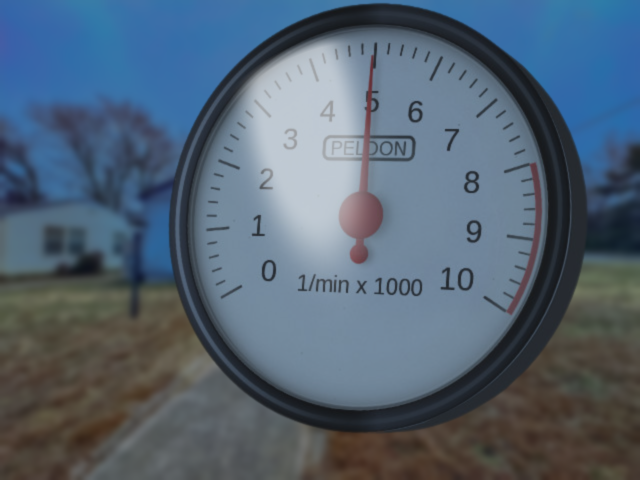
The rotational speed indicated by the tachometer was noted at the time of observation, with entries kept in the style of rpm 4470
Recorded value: rpm 5000
